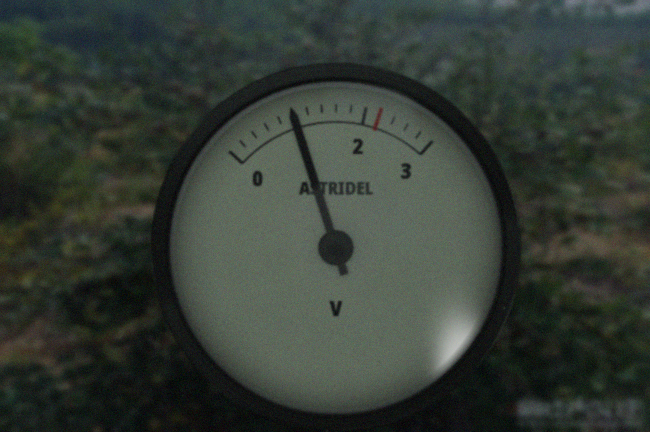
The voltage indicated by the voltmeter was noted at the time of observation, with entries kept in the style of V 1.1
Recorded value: V 1
